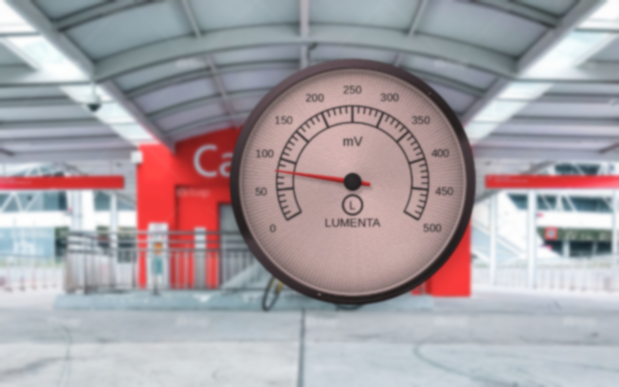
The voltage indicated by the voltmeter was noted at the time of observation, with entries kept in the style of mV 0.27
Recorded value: mV 80
